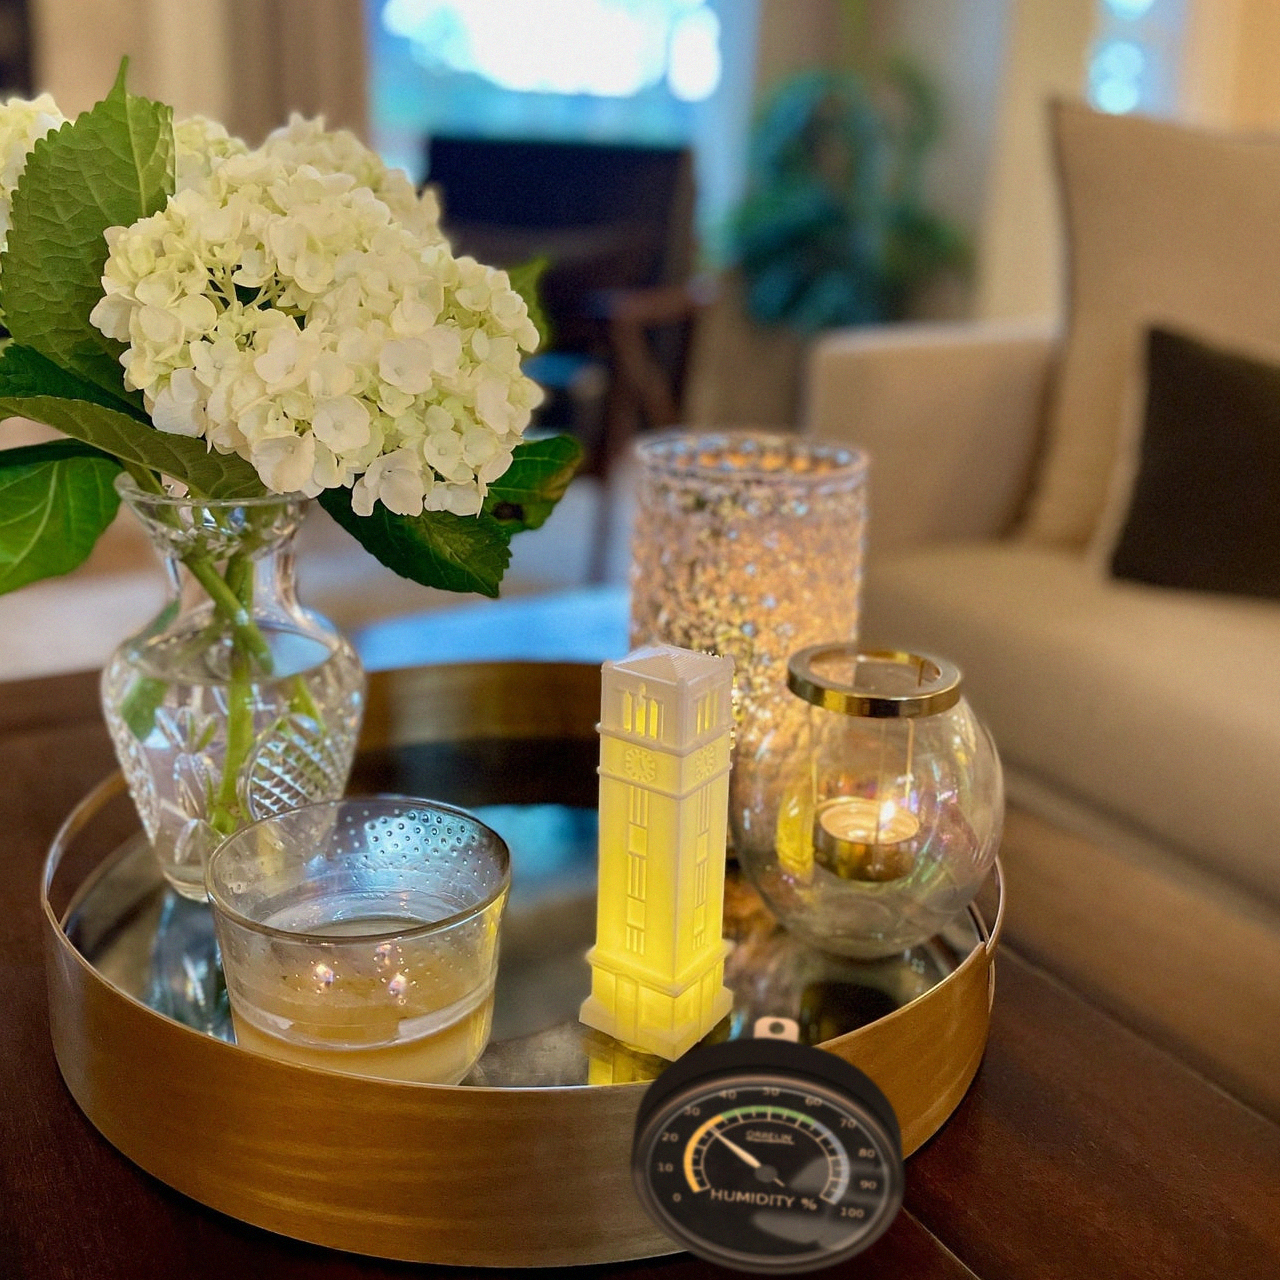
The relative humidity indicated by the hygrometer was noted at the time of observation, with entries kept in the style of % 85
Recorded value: % 30
